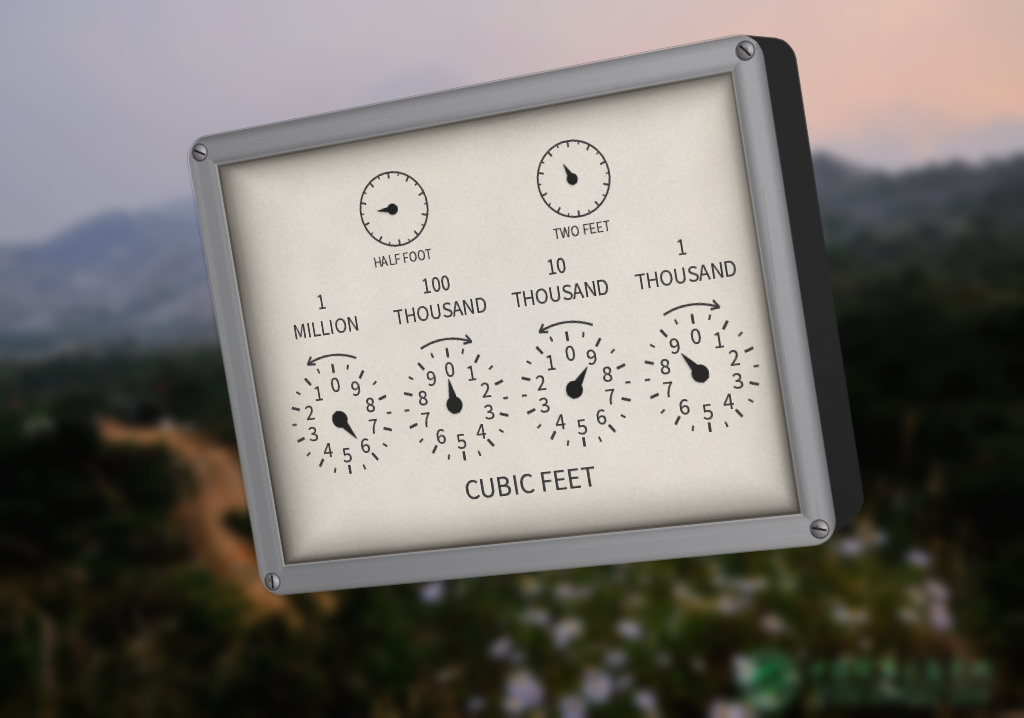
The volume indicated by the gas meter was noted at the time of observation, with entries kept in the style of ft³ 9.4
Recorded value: ft³ 598900
